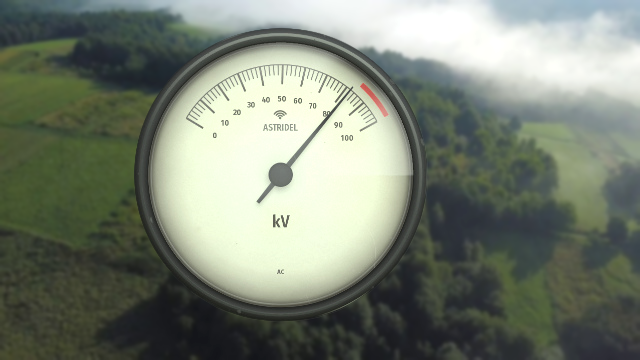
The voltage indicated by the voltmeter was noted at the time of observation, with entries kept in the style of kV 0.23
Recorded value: kV 82
